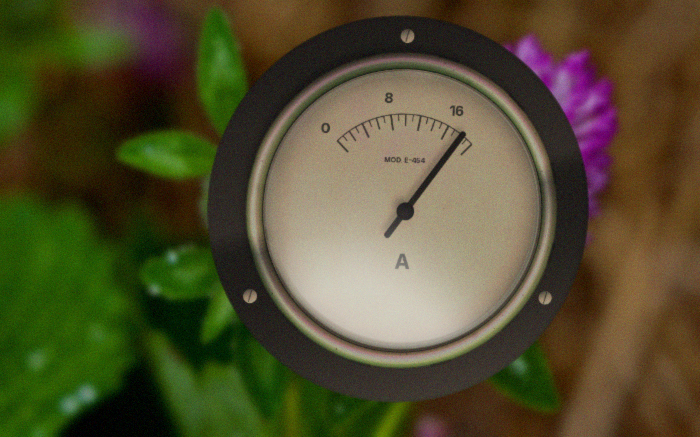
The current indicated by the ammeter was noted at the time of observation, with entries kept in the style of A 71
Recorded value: A 18
